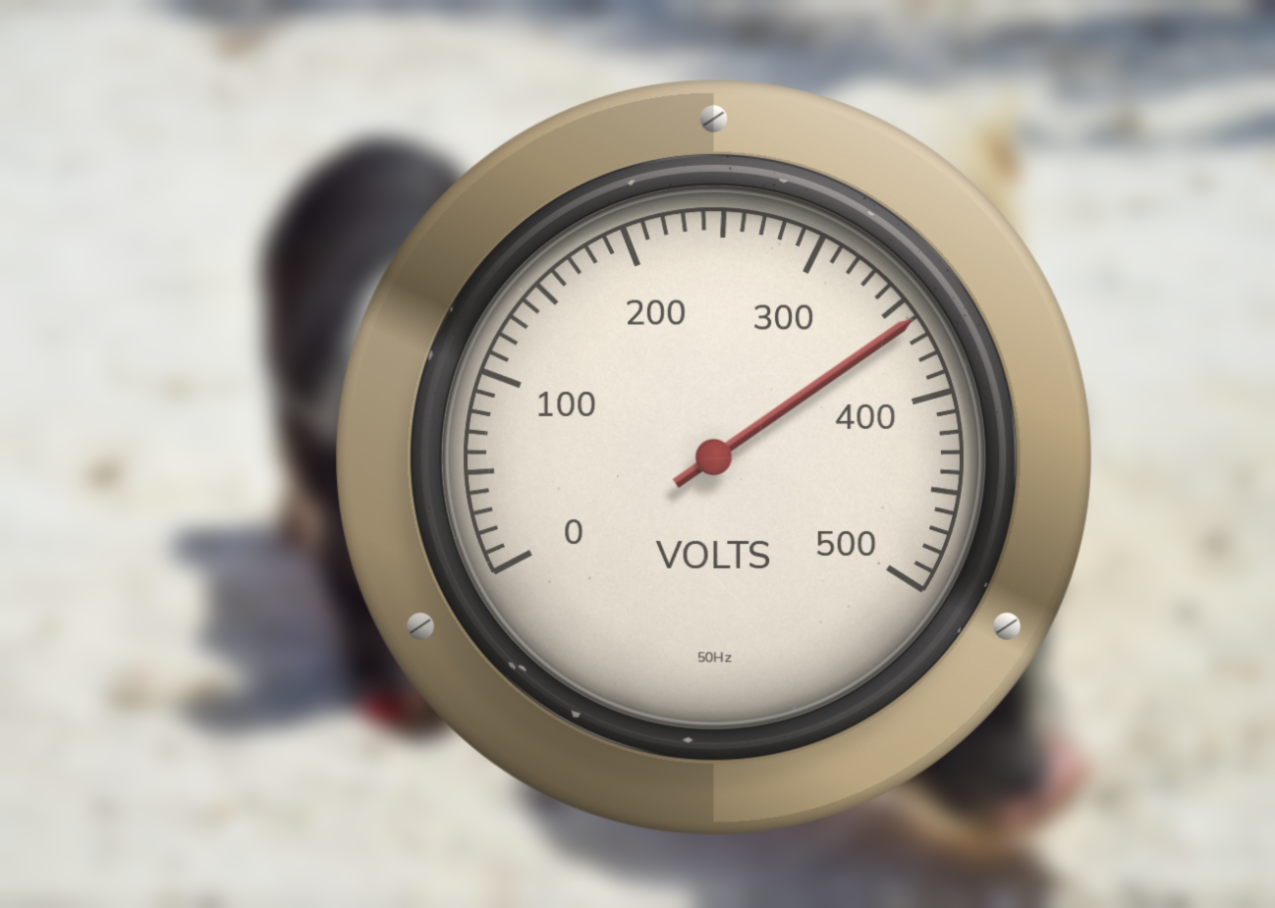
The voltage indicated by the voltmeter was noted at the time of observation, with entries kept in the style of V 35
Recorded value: V 360
